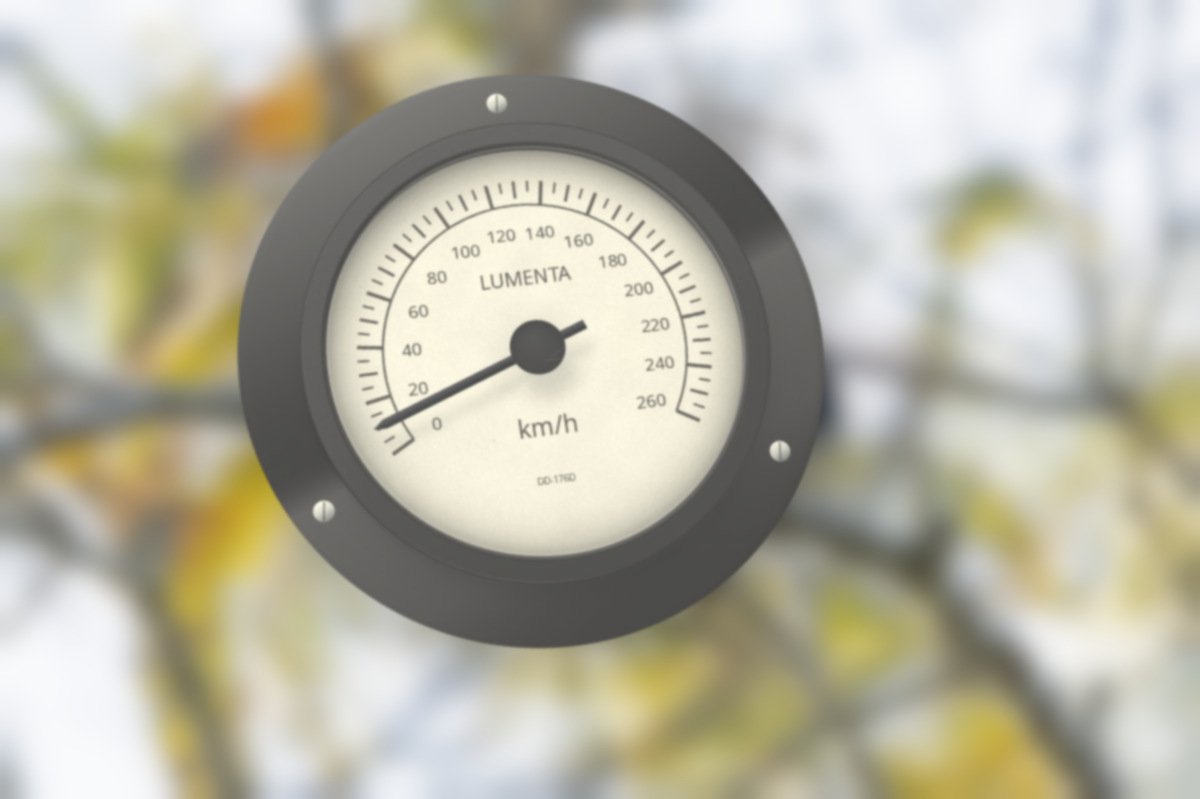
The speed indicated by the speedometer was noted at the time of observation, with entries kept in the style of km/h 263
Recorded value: km/h 10
